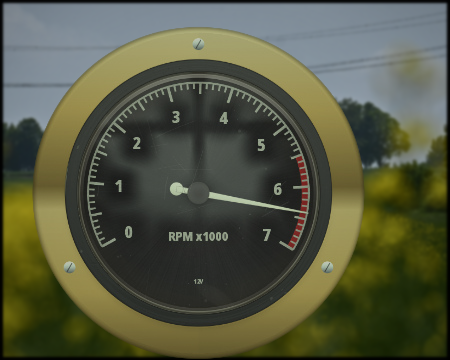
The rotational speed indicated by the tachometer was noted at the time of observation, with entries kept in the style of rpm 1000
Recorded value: rpm 6400
